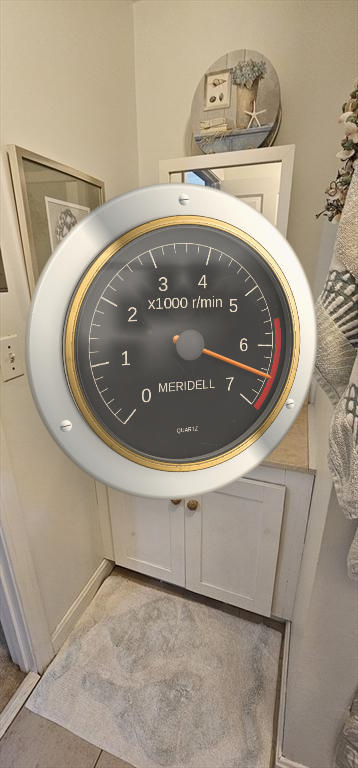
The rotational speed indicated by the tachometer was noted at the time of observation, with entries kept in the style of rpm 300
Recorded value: rpm 6500
